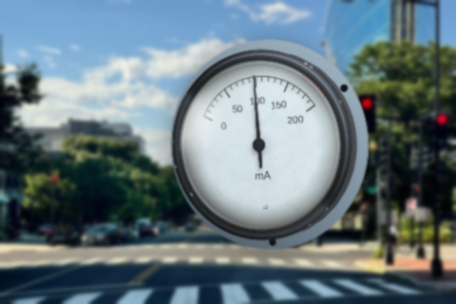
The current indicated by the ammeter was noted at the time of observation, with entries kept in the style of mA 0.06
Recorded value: mA 100
